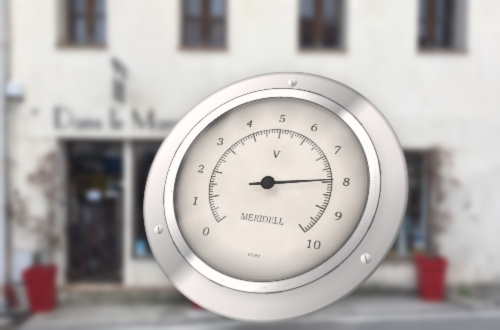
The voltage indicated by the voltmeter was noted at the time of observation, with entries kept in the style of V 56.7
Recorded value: V 8
